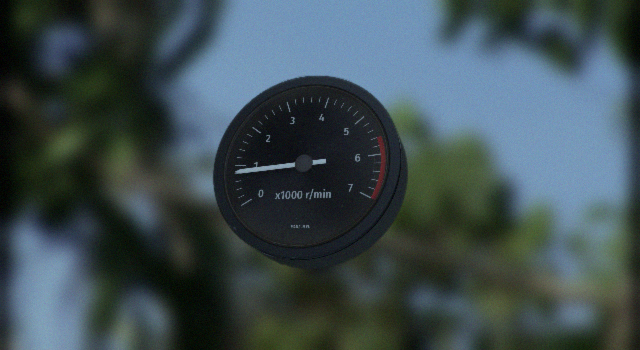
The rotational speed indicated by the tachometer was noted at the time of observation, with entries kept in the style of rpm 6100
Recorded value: rpm 800
